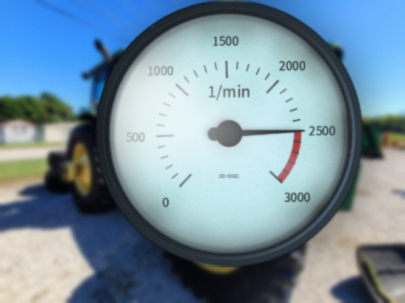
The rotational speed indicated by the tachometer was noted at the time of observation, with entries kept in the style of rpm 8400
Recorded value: rpm 2500
